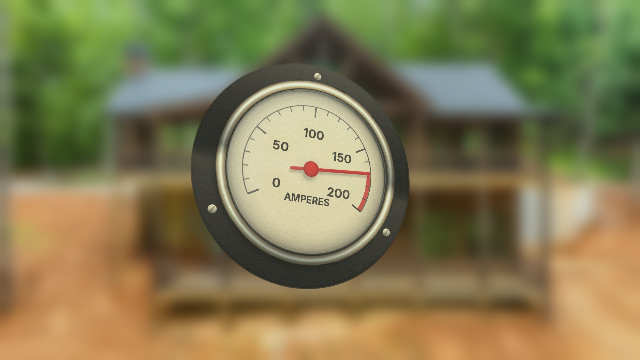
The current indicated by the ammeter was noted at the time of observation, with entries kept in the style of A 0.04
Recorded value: A 170
